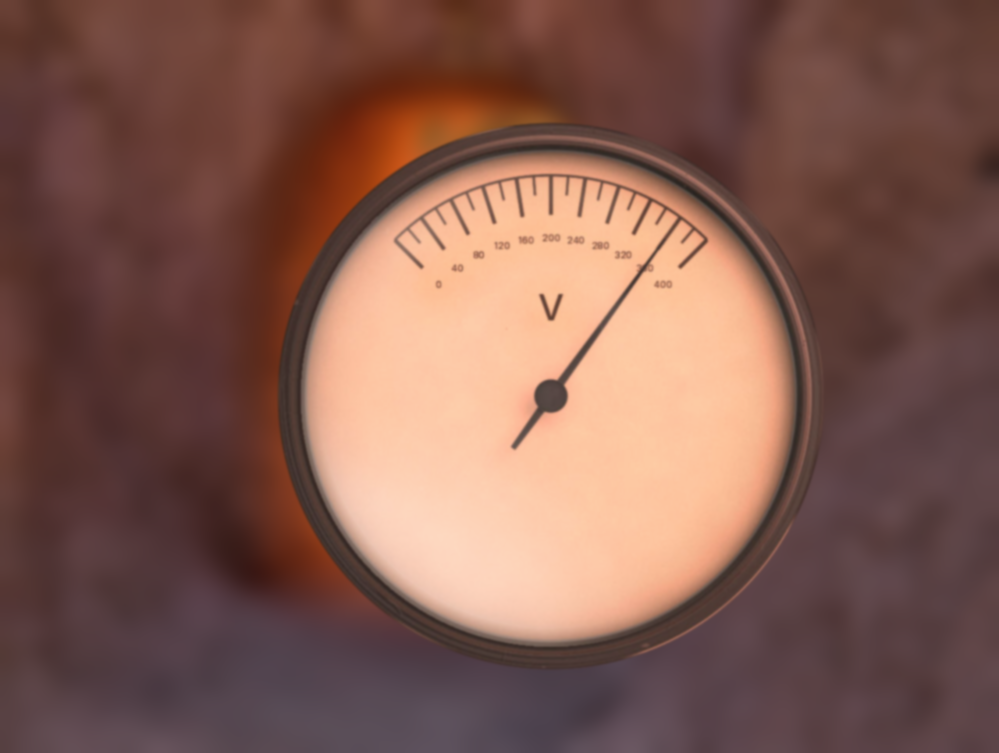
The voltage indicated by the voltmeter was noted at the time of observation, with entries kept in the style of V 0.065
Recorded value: V 360
